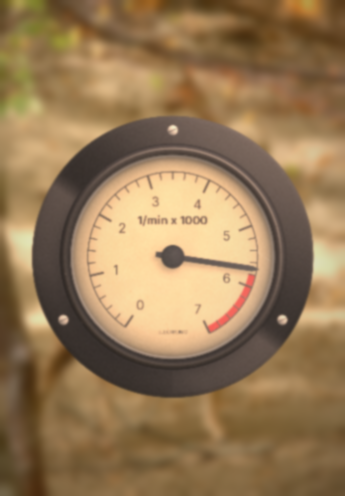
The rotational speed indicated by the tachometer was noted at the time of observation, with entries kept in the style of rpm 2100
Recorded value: rpm 5700
